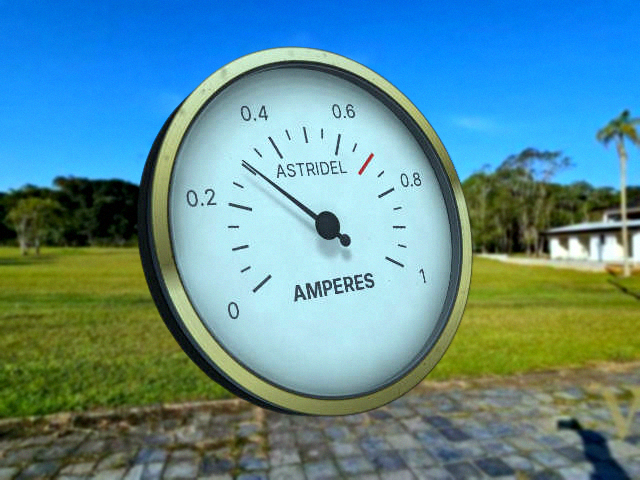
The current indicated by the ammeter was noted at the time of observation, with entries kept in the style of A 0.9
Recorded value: A 0.3
